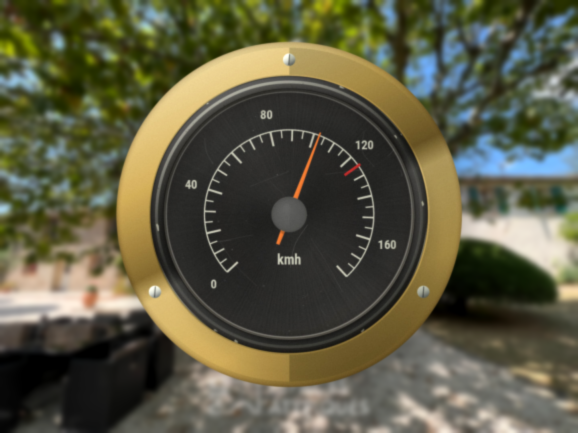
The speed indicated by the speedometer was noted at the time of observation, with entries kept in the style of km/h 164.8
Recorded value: km/h 102.5
